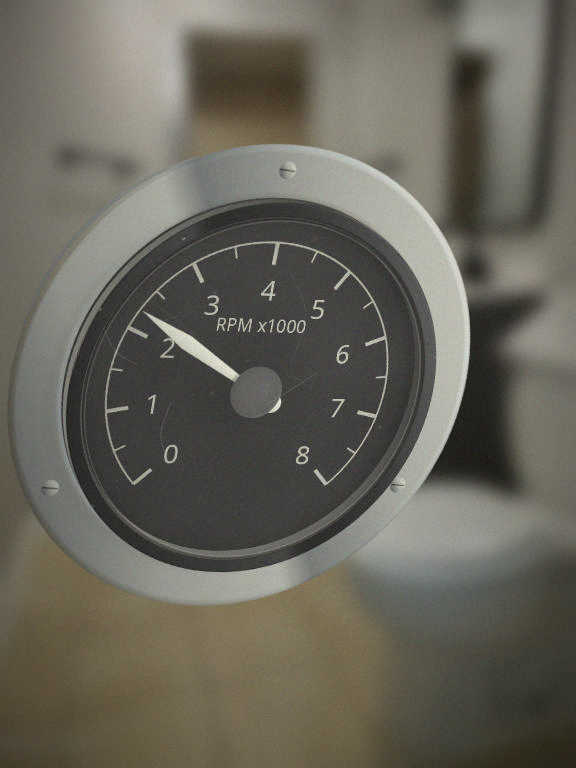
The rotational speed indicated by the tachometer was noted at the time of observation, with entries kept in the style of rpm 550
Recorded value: rpm 2250
